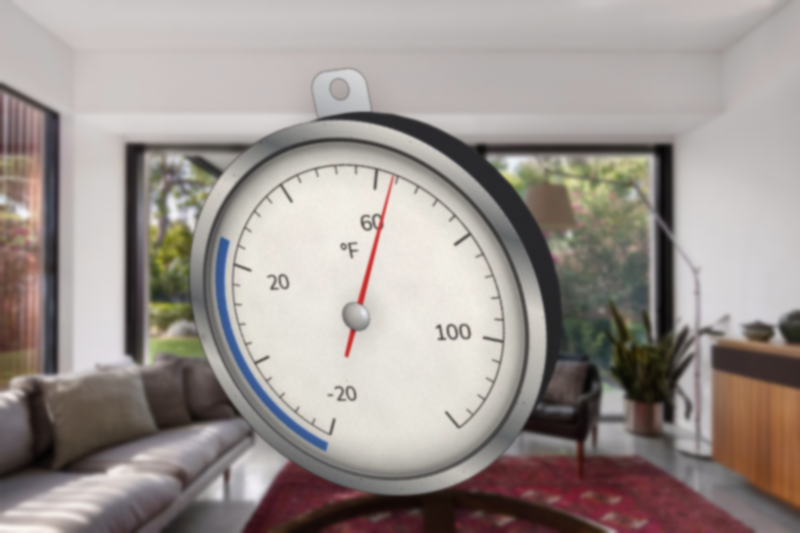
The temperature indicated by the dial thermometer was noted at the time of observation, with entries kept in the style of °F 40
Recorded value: °F 64
